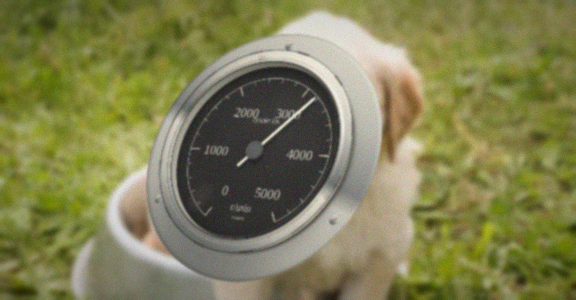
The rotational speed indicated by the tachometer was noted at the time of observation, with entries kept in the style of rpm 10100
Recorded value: rpm 3200
